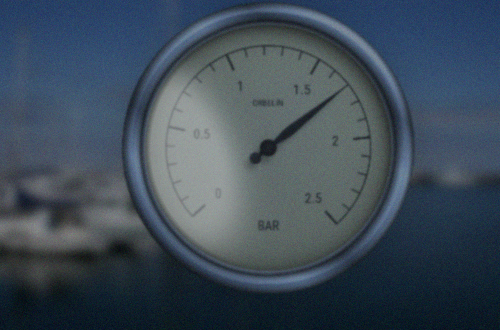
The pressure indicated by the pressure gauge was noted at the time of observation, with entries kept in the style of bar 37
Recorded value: bar 1.7
